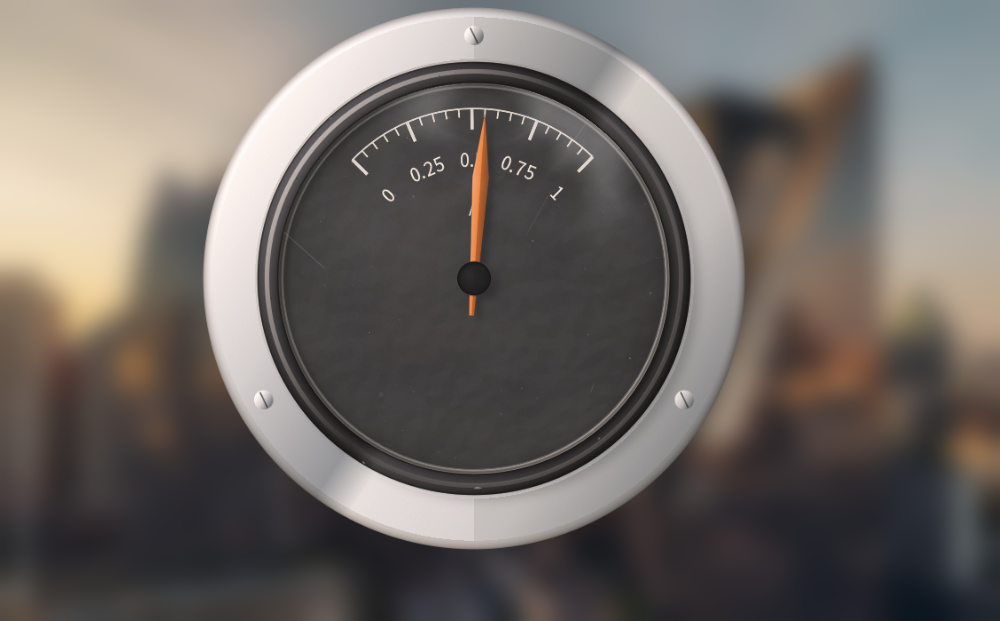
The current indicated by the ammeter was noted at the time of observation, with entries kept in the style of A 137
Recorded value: A 0.55
